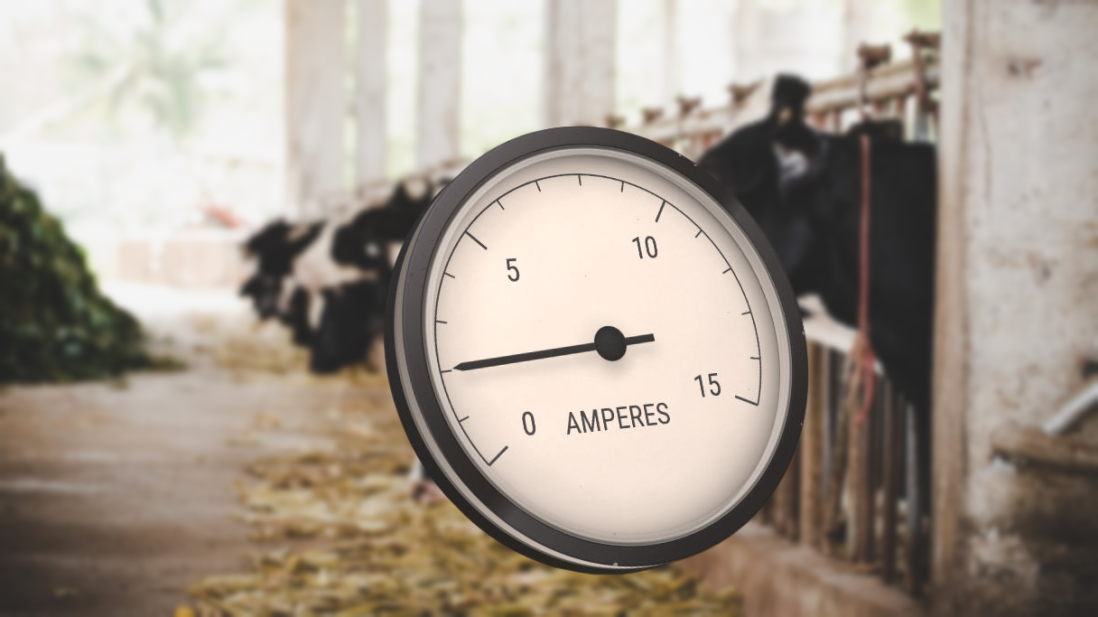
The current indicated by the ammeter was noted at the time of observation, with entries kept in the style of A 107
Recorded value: A 2
